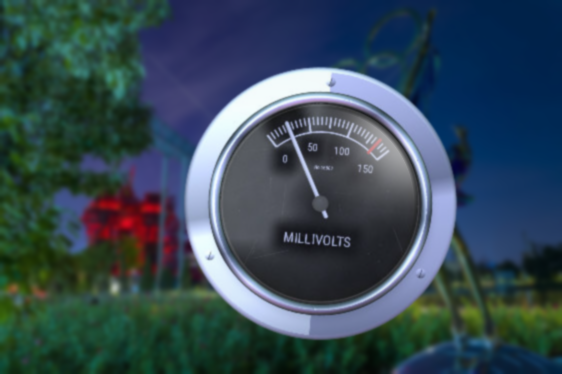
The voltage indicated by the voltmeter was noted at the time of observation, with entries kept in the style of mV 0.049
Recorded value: mV 25
